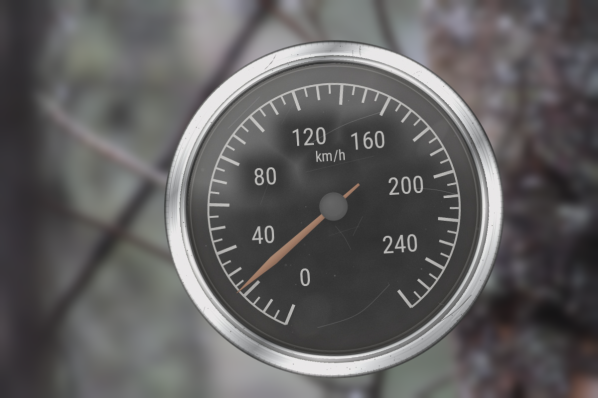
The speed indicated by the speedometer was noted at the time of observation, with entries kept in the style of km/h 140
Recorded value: km/h 22.5
